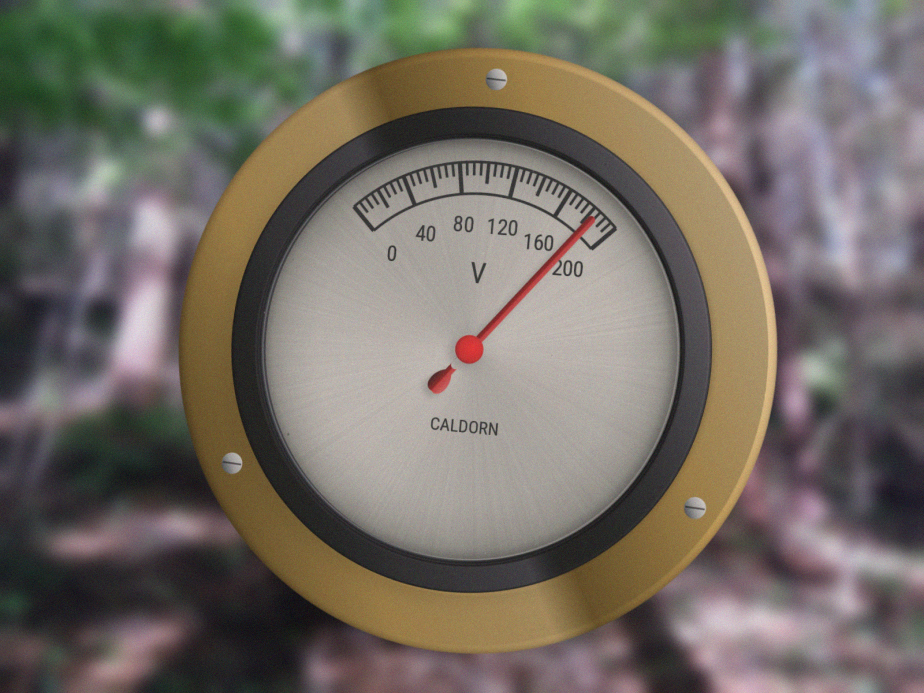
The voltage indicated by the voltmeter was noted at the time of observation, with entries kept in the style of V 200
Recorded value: V 185
